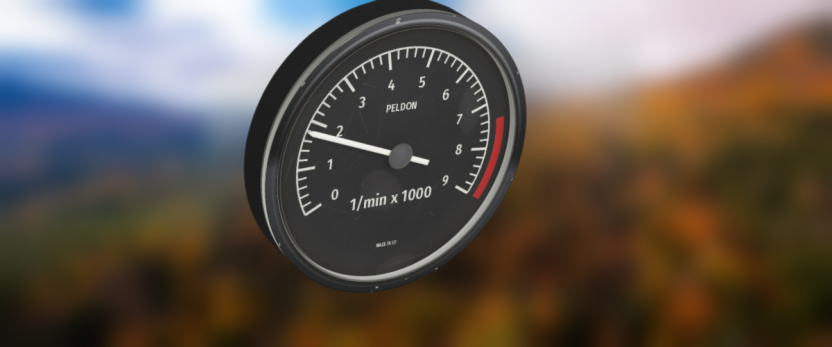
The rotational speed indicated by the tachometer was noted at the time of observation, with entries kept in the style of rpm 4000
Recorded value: rpm 1800
